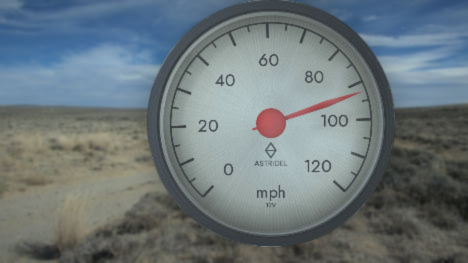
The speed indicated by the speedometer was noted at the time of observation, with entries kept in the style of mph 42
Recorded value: mph 92.5
